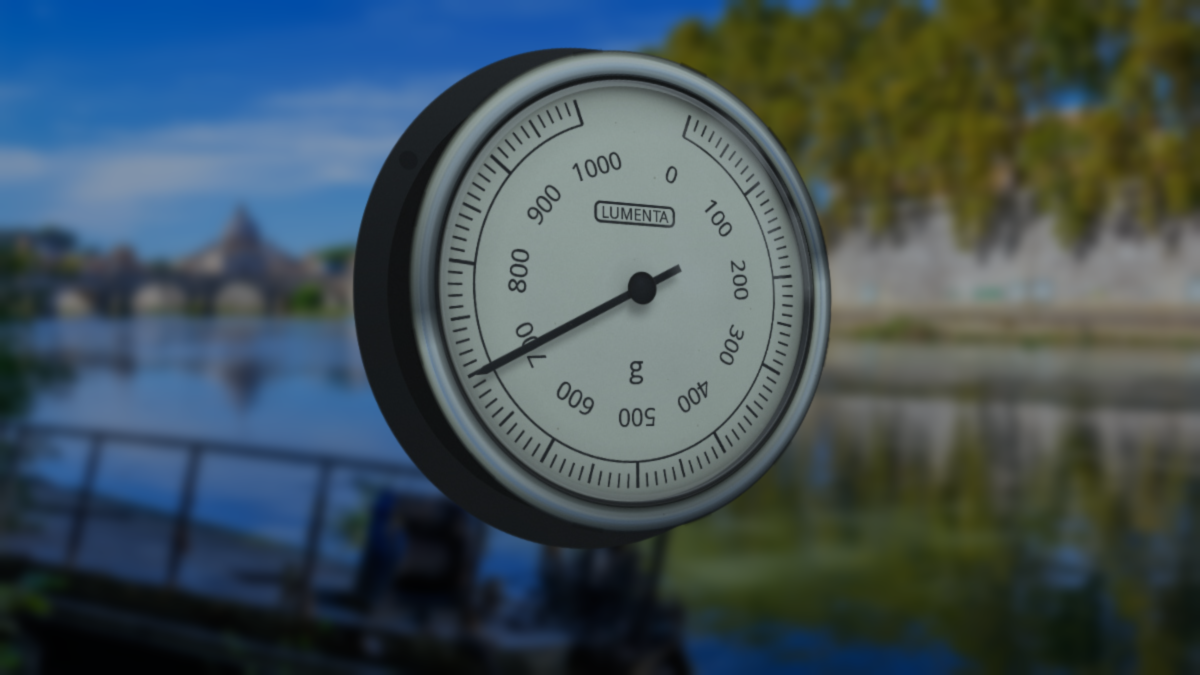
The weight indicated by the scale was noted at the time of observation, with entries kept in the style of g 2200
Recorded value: g 700
